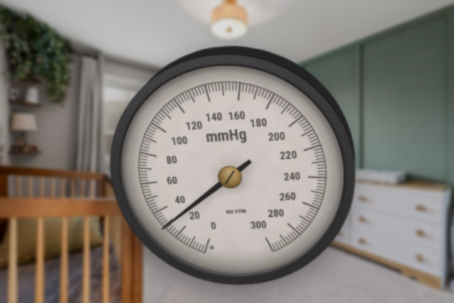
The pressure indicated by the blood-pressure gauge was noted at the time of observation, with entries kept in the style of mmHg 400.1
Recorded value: mmHg 30
